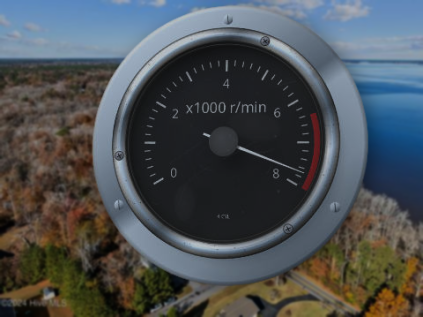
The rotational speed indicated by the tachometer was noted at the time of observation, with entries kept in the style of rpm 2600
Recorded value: rpm 7700
